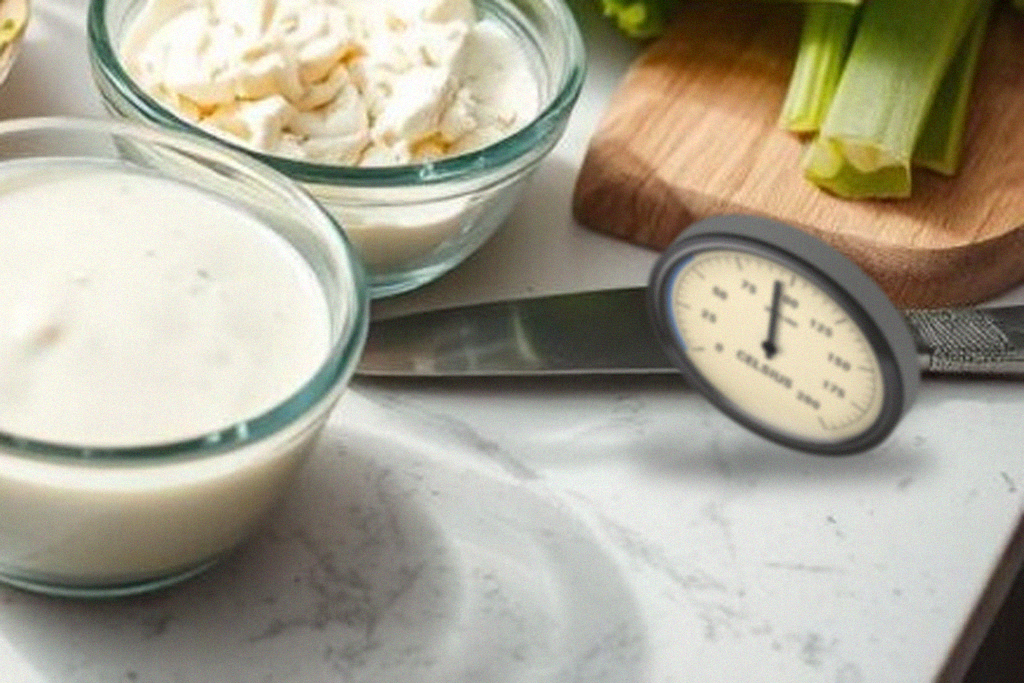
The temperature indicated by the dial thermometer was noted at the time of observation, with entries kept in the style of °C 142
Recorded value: °C 95
